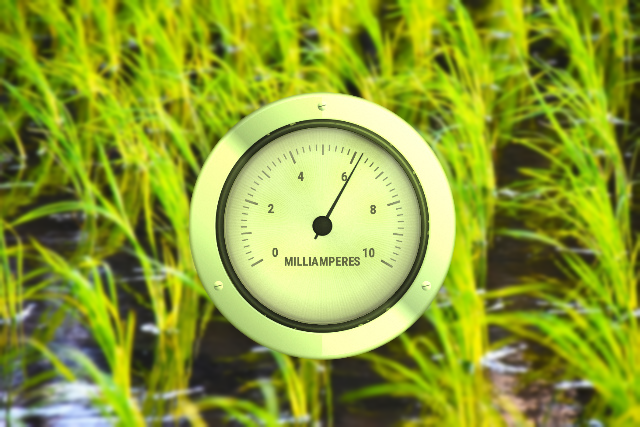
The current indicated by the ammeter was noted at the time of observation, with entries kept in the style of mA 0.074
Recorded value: mA 6.2
